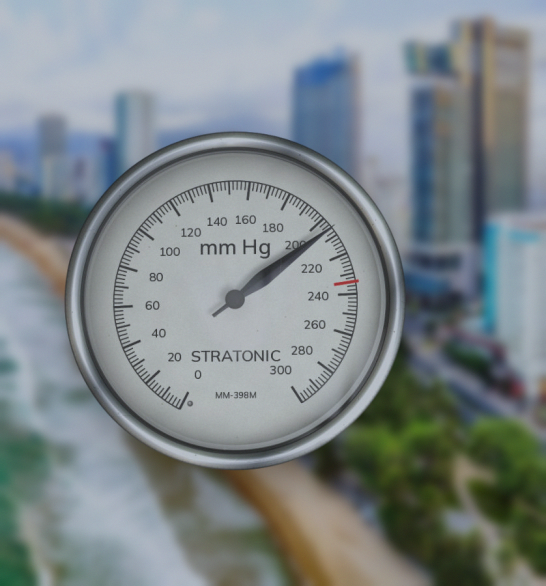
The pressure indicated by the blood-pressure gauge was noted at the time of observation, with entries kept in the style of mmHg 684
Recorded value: mmHg 206
